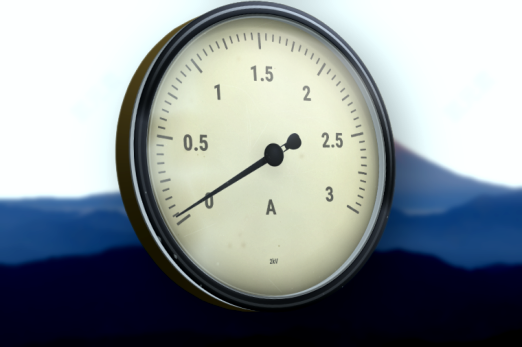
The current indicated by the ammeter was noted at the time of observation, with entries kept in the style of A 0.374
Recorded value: A 0.05
